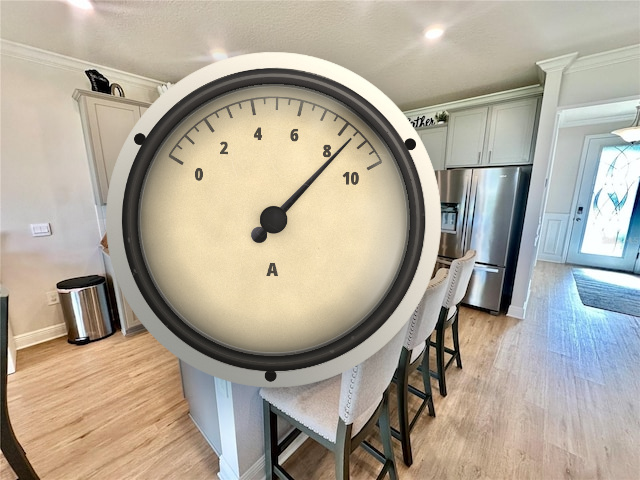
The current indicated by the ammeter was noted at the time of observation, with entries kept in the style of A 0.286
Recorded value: A 8.5
